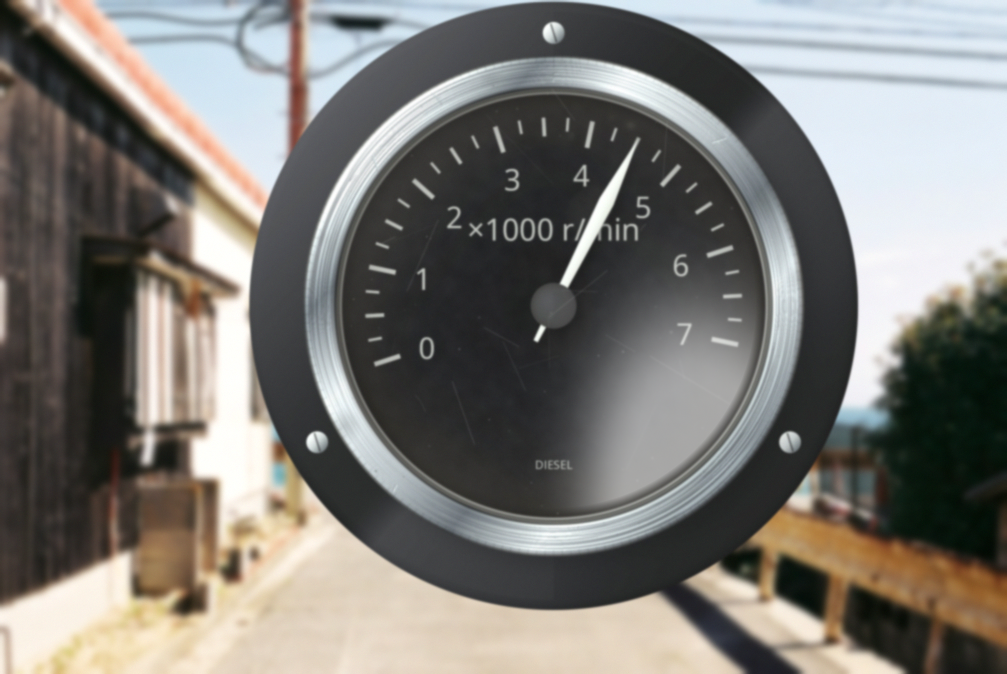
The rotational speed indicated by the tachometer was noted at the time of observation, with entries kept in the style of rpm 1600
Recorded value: rpm 4500
